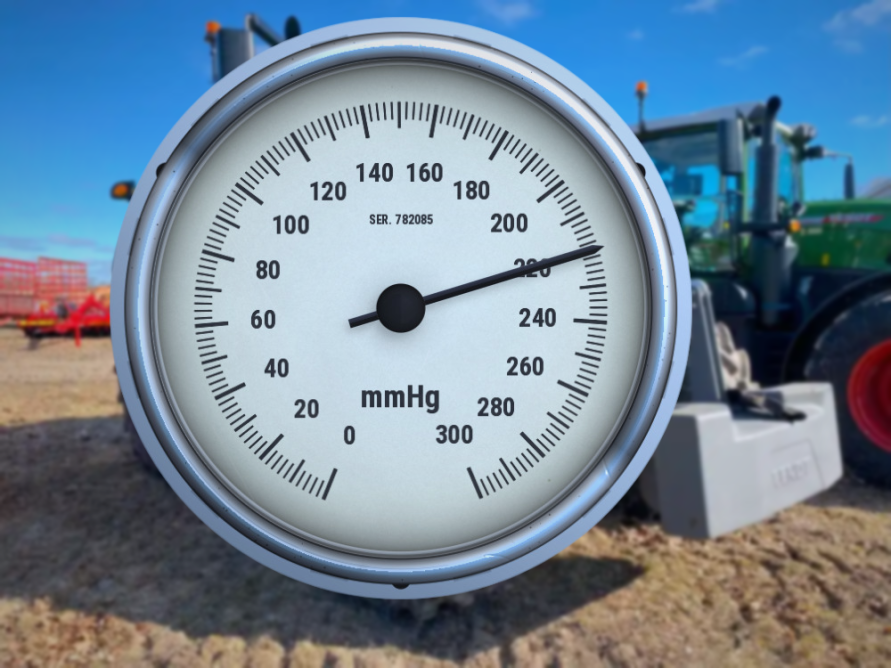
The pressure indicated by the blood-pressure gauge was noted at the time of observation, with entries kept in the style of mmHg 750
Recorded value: mmHg 220
